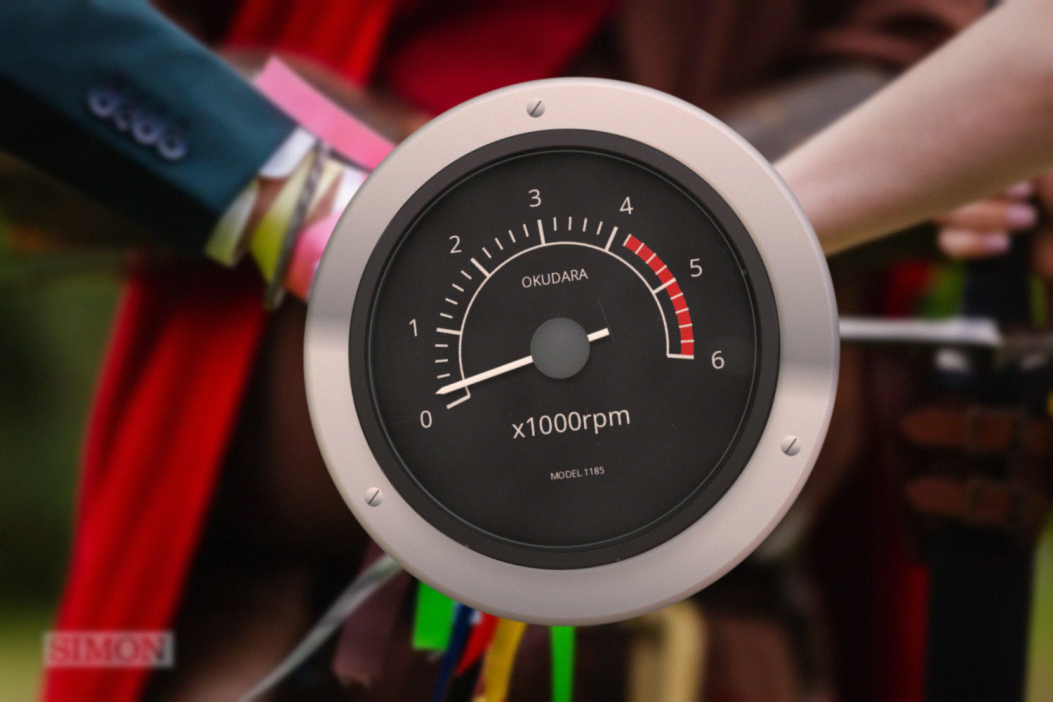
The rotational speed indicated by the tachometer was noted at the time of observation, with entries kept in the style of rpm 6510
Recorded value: rpm 200
